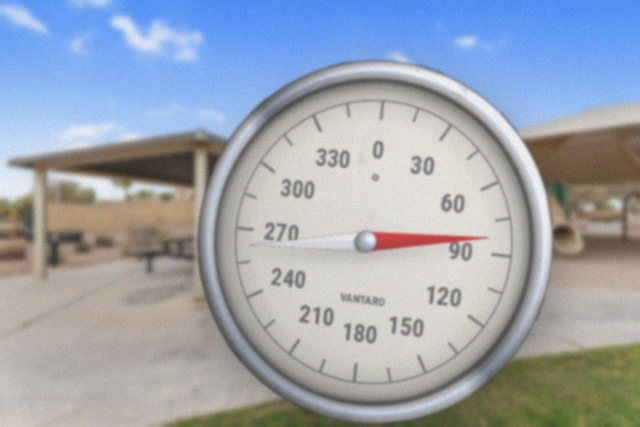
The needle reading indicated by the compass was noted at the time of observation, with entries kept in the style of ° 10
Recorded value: ° 82.5
